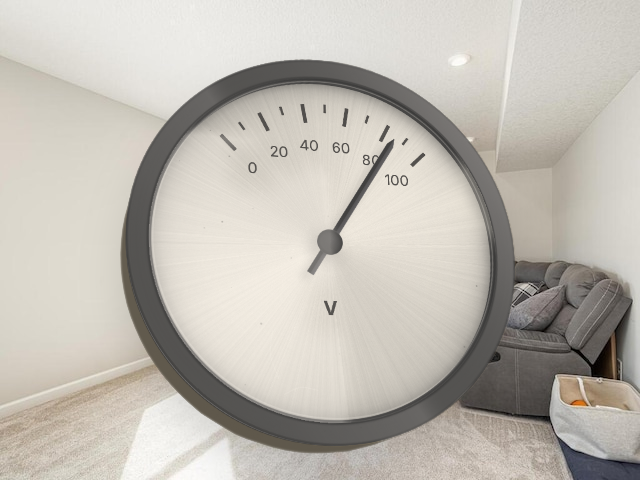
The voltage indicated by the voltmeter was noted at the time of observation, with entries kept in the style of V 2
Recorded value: V 85
